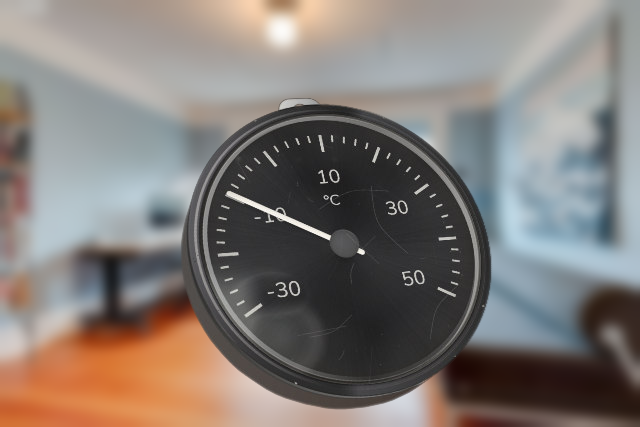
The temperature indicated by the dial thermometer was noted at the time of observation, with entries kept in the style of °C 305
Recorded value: °C -10
